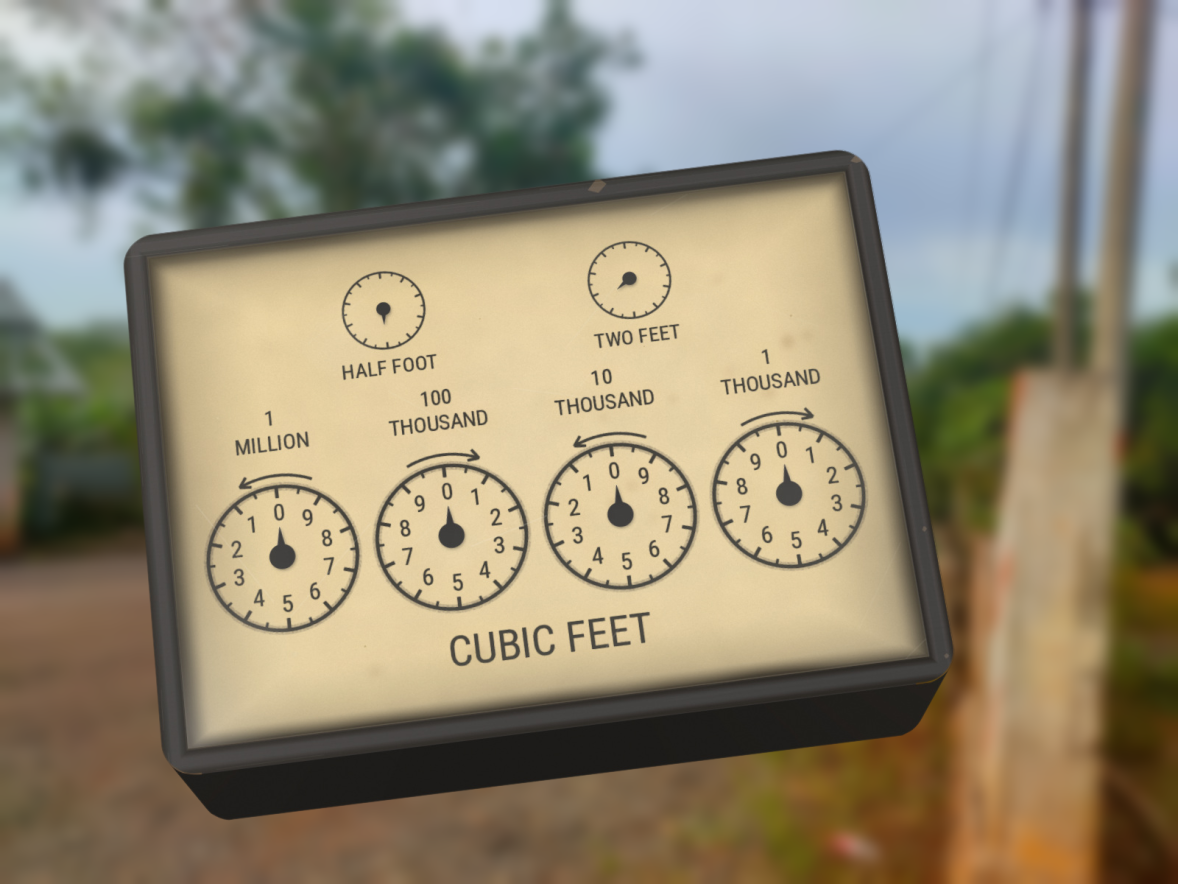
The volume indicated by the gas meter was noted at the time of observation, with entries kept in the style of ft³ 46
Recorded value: ft³ 0
